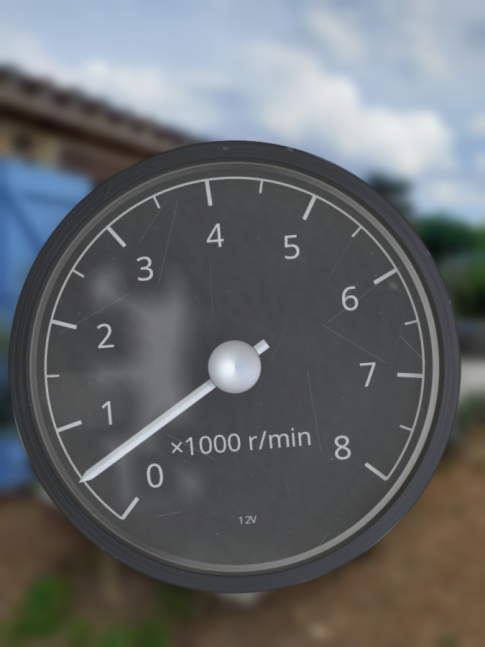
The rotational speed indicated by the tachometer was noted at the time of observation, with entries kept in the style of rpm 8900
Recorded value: rpm 500
